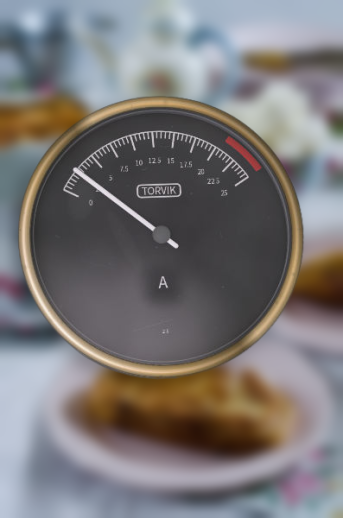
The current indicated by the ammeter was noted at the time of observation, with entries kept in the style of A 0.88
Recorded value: A 2.5
